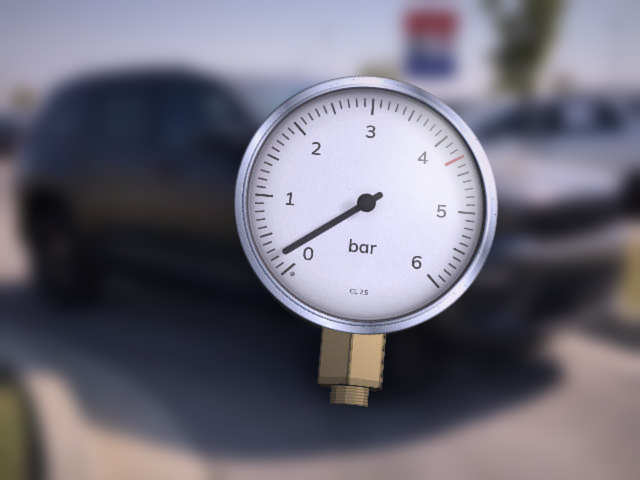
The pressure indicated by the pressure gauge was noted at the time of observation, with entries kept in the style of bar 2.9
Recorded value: bar 0.2
